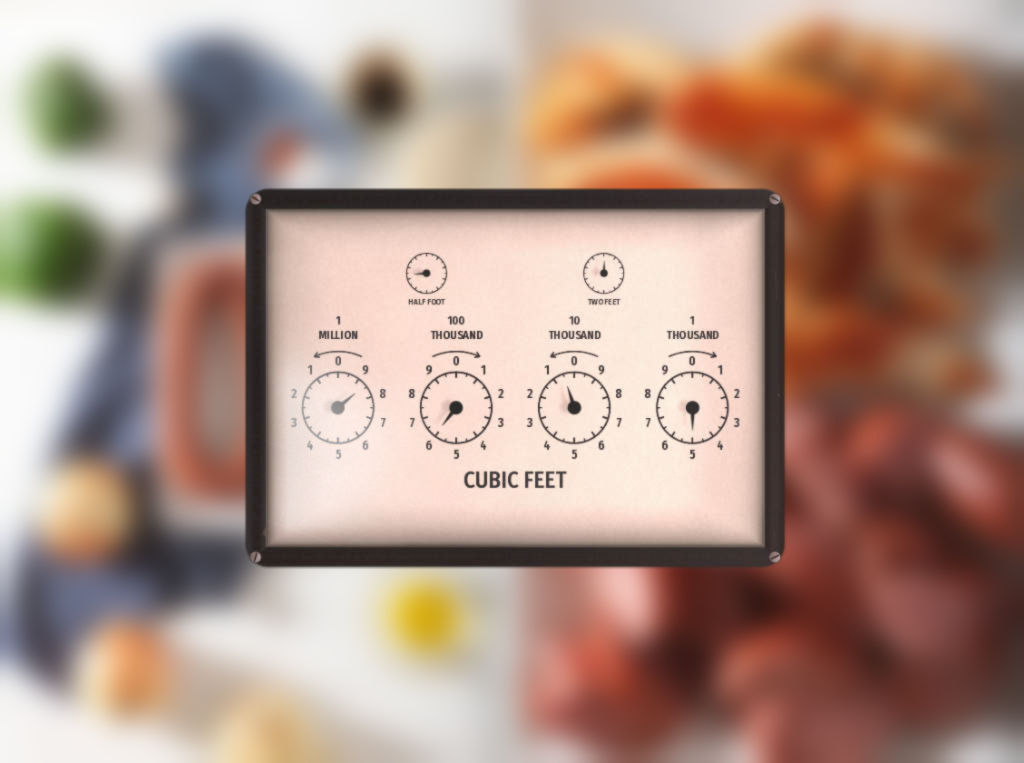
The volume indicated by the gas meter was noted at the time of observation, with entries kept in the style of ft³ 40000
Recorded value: ft³ 860500
